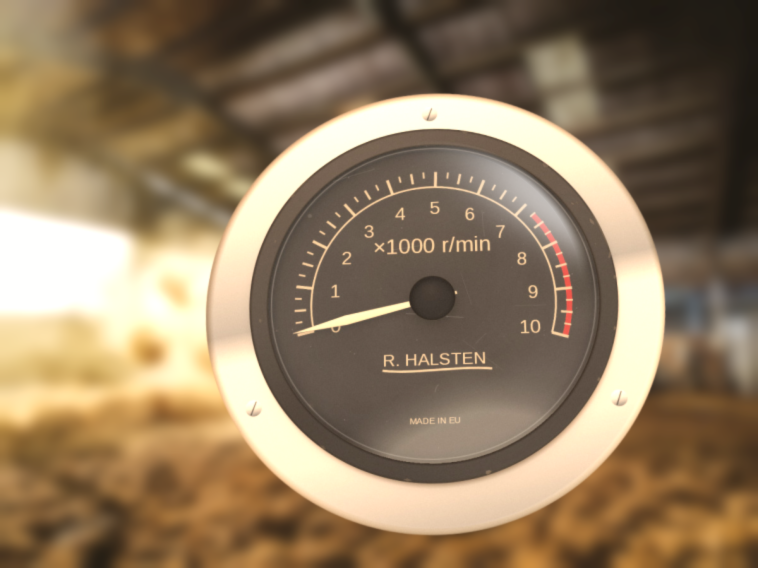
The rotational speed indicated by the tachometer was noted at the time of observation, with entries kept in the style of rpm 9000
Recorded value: rpm 0
